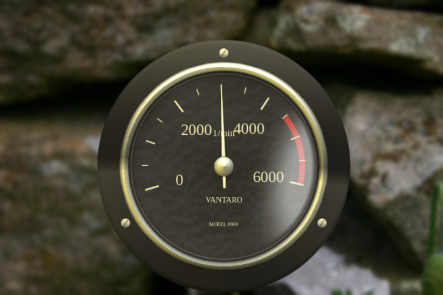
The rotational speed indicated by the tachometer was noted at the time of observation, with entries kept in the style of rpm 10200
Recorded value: rpm 3000
